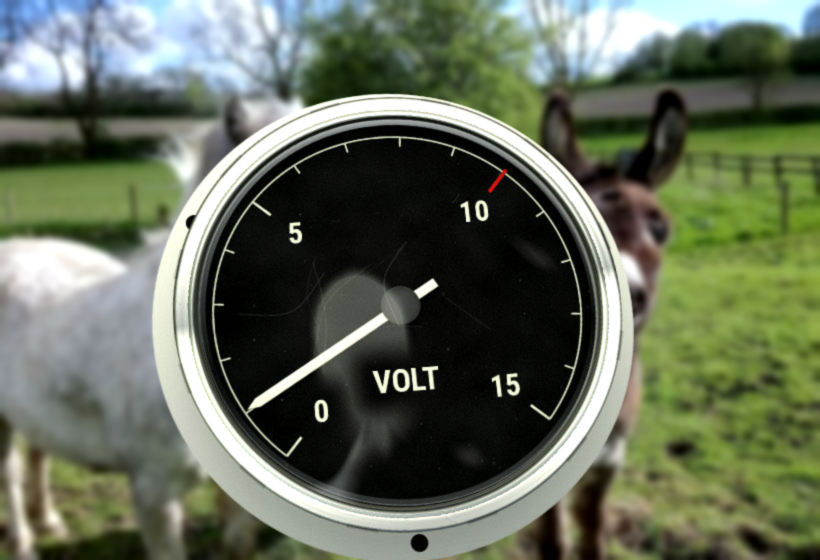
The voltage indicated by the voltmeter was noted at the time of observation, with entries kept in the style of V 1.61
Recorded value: V 1
